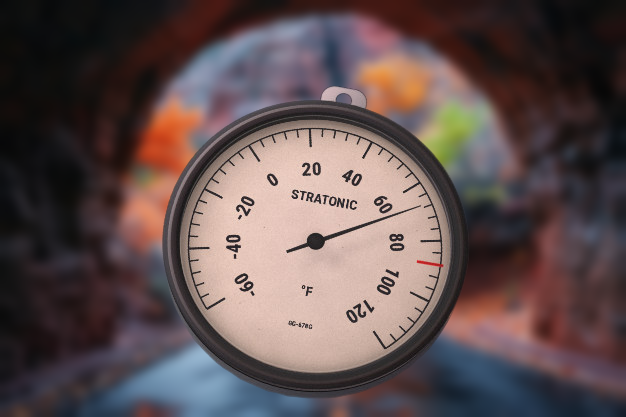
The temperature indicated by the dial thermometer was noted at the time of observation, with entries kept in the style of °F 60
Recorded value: °F 68
